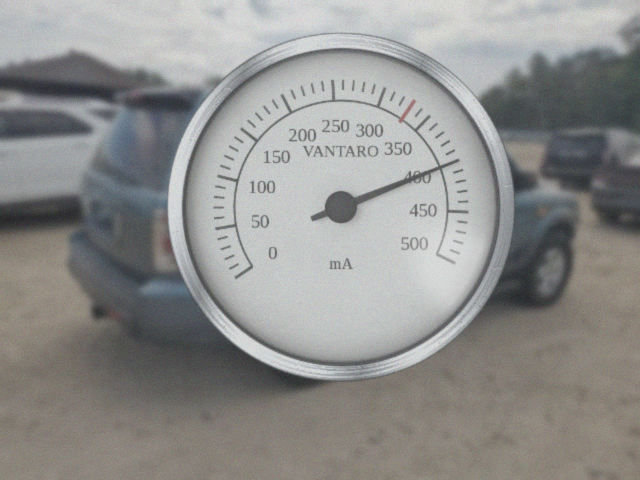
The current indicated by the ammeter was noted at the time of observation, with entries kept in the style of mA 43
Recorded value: mA 400
